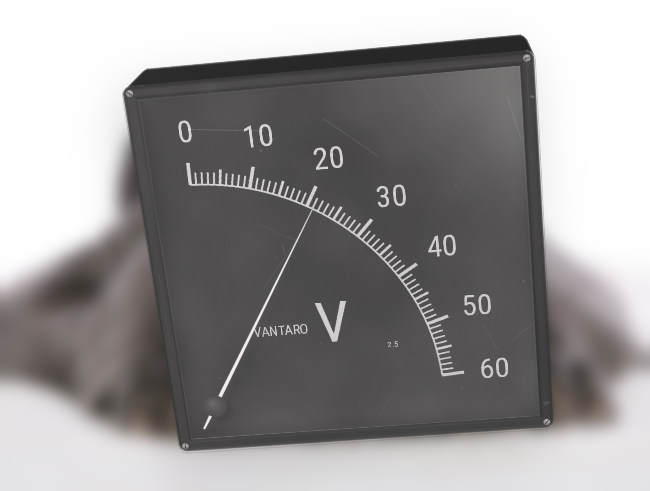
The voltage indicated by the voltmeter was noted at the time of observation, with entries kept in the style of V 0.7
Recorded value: V 21
